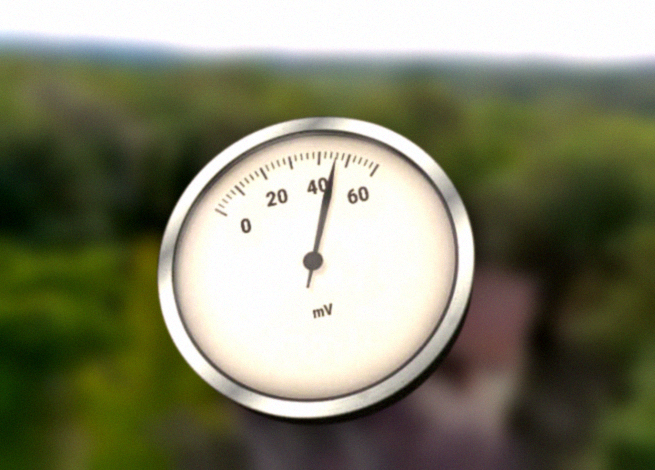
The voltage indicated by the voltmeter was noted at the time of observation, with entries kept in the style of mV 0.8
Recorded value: mV 46
